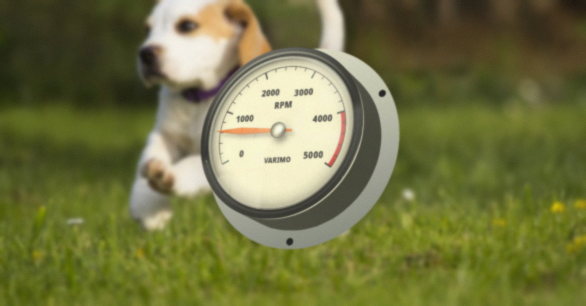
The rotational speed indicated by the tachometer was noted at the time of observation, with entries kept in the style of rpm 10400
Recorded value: rpm 600
